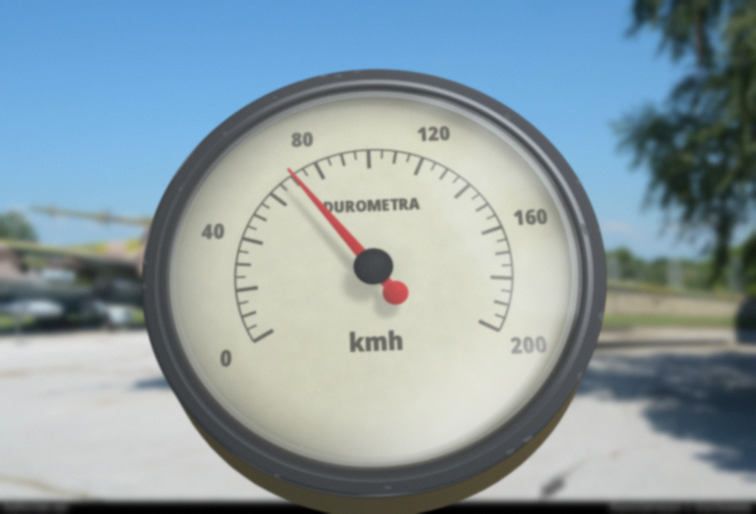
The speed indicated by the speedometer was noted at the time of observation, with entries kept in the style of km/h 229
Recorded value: km/h 70
